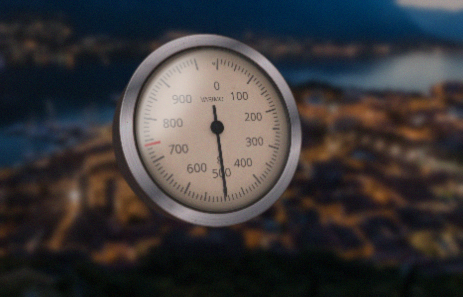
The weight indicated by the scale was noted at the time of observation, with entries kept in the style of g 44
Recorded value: g 500
